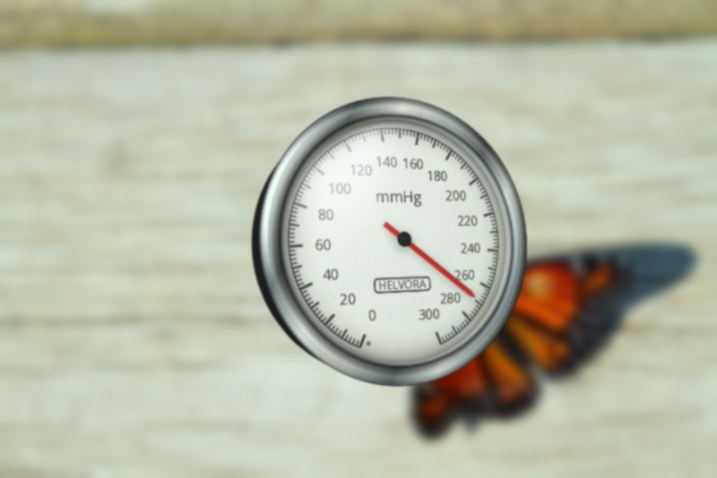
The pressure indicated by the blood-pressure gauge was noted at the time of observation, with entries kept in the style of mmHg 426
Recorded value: mmHg 270
